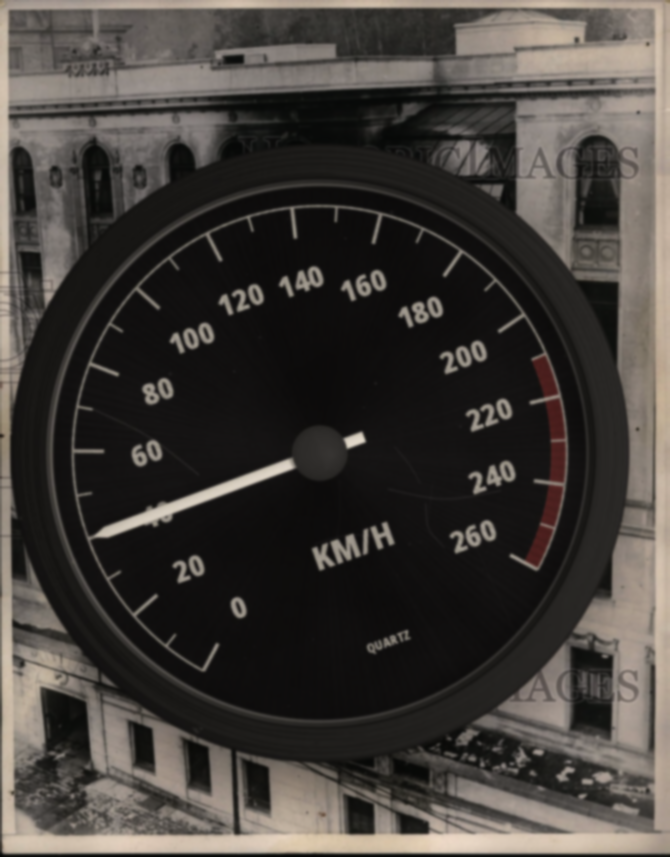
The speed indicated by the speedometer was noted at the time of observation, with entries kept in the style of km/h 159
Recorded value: km/h 40
